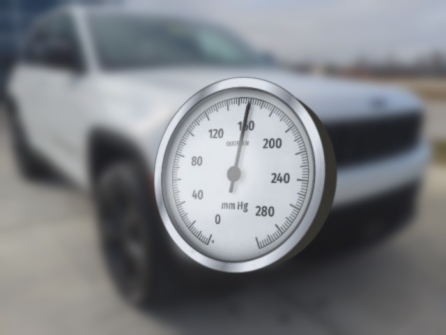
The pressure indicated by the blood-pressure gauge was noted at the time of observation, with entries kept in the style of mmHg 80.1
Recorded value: mmHg 160
